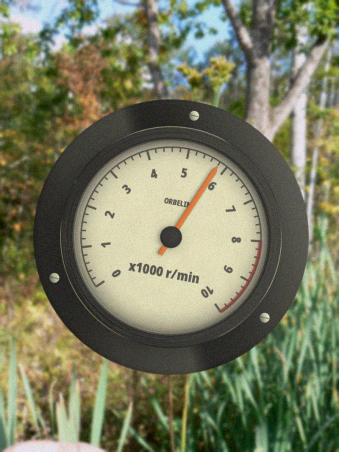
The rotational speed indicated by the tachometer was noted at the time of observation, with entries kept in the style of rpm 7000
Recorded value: rpm 5800
